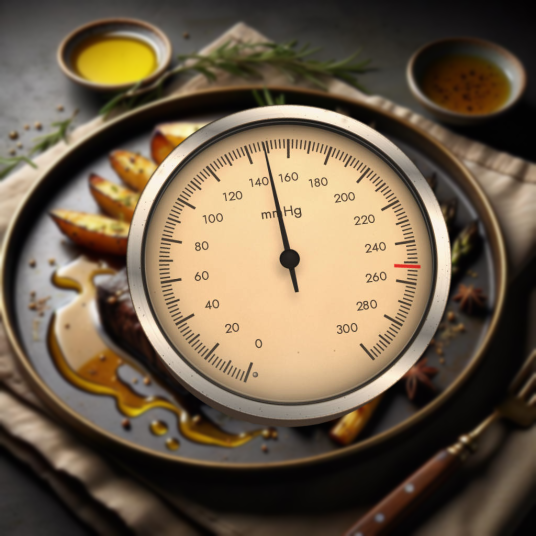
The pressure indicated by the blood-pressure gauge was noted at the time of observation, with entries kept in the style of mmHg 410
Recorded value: mmHg 148
